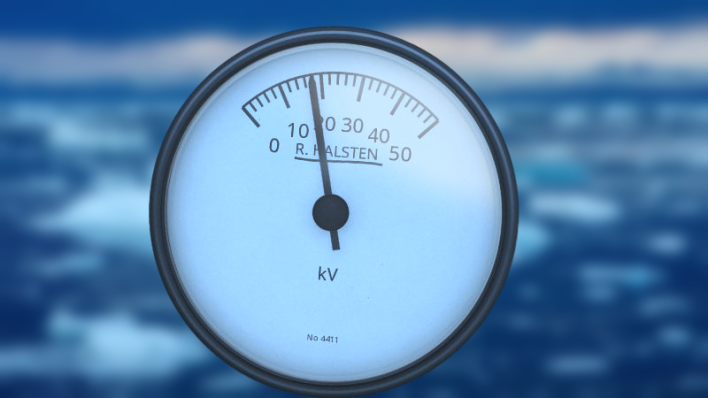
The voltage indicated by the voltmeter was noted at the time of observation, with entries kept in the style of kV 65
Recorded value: kV 18
